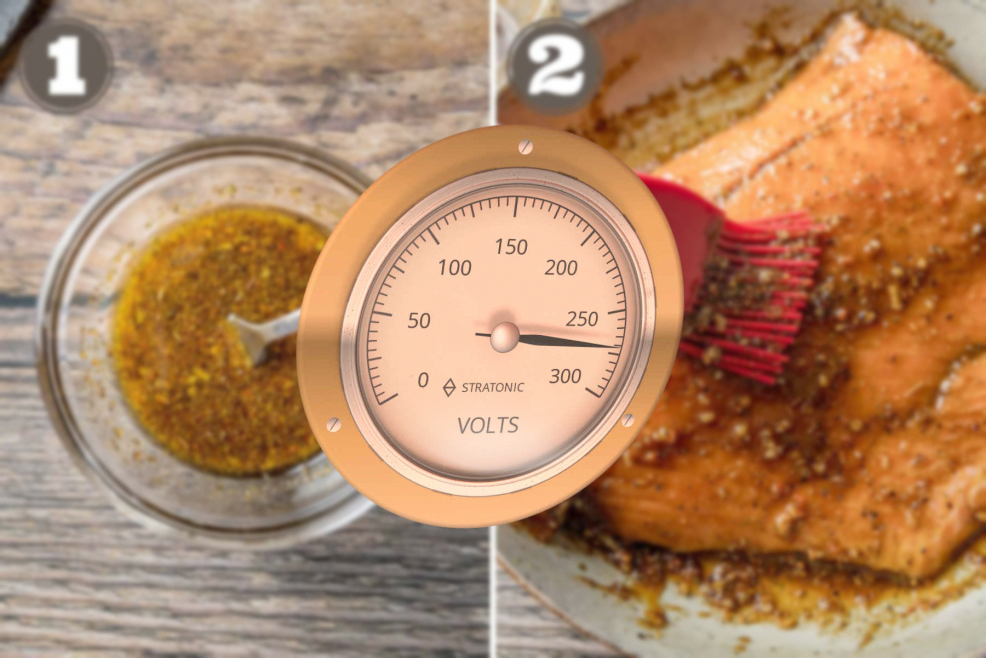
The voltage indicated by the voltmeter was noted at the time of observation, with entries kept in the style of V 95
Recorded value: V 270
